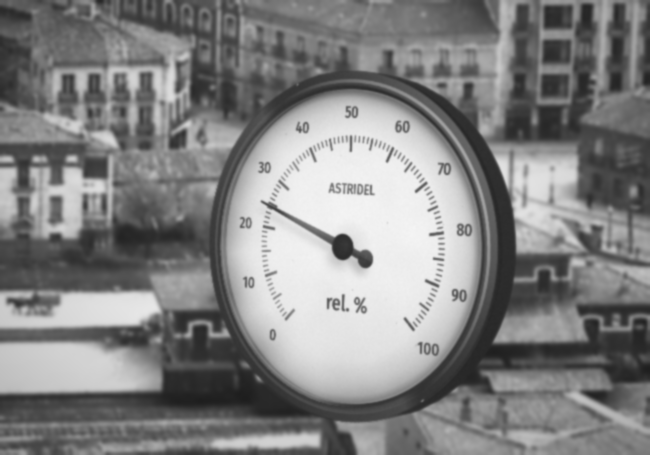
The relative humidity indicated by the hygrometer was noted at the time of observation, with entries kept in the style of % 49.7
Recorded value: % 25
